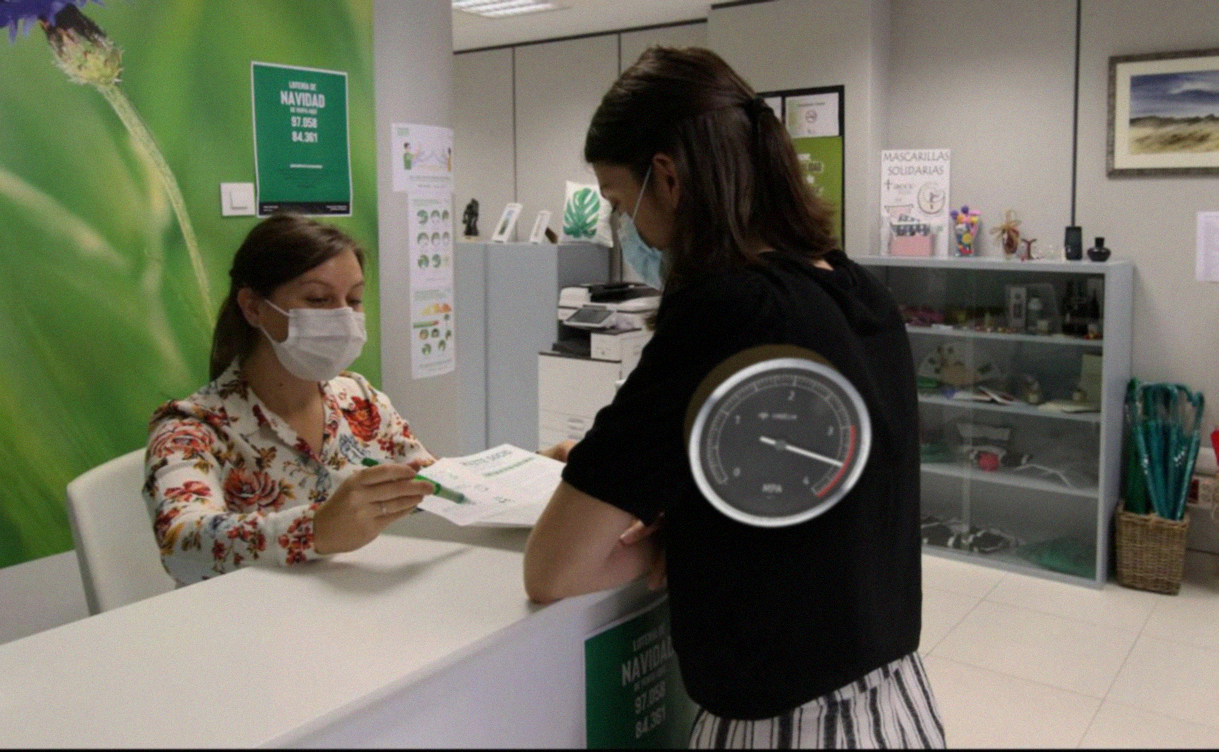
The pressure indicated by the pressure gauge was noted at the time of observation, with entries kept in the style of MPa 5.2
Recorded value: MPa 3.5
